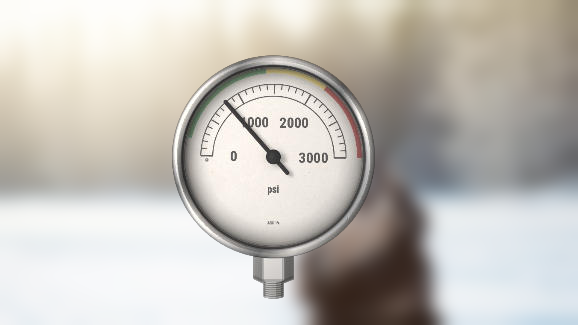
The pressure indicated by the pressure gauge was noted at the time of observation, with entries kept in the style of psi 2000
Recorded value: psi 800
